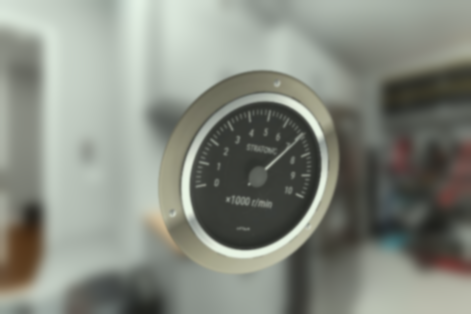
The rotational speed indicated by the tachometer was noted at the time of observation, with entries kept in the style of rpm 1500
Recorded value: rpm 7000
